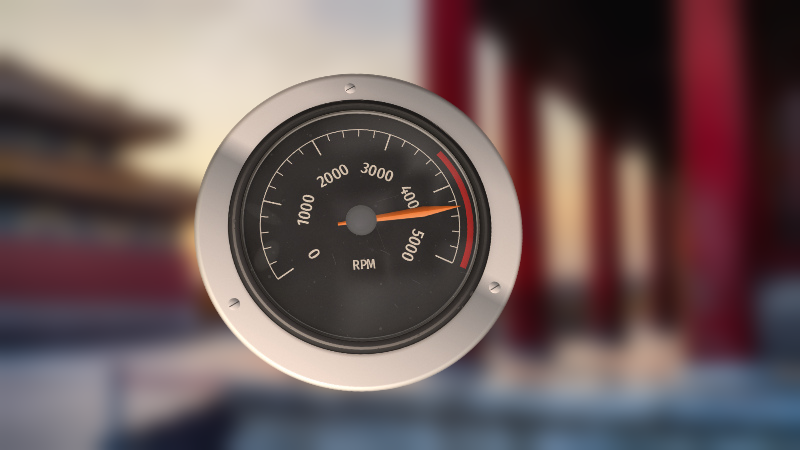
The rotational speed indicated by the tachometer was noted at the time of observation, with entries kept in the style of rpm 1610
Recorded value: rpm 4300
